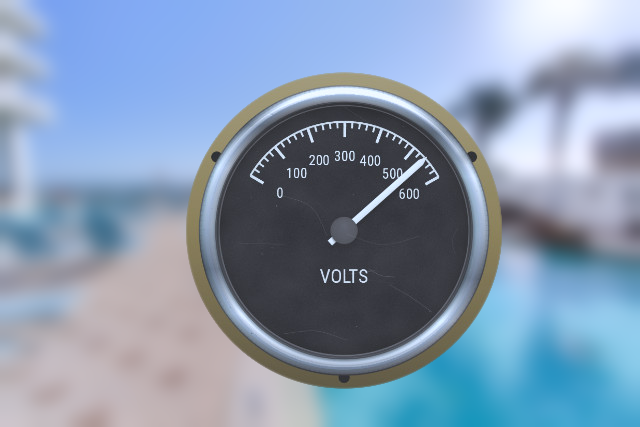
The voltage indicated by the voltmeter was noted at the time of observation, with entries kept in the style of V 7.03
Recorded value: V 540
